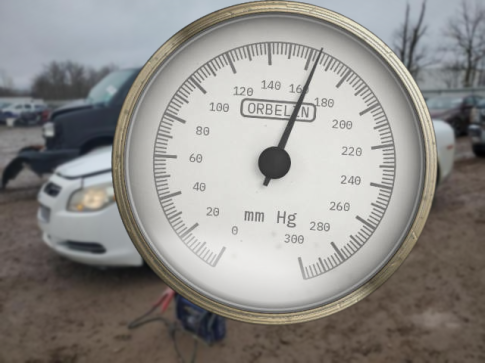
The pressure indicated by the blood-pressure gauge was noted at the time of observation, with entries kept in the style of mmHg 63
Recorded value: mmHg 164
